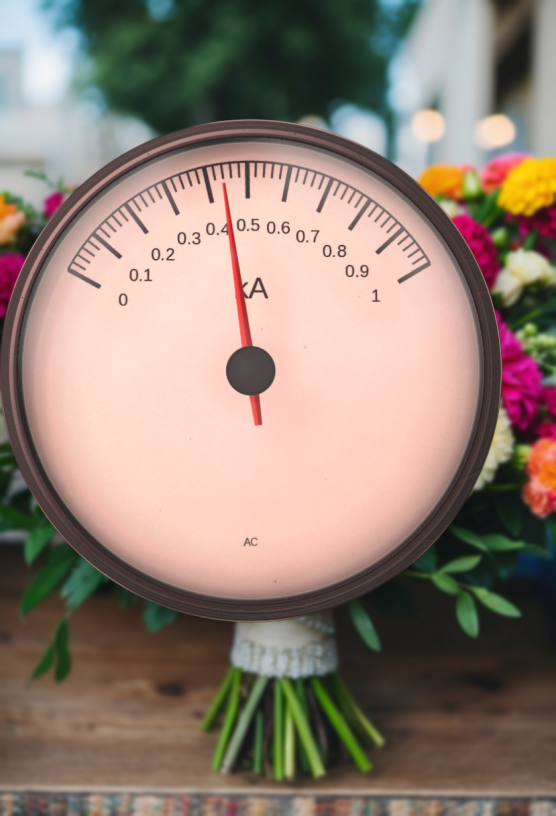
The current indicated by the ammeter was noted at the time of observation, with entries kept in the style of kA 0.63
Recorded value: kA 0.44
